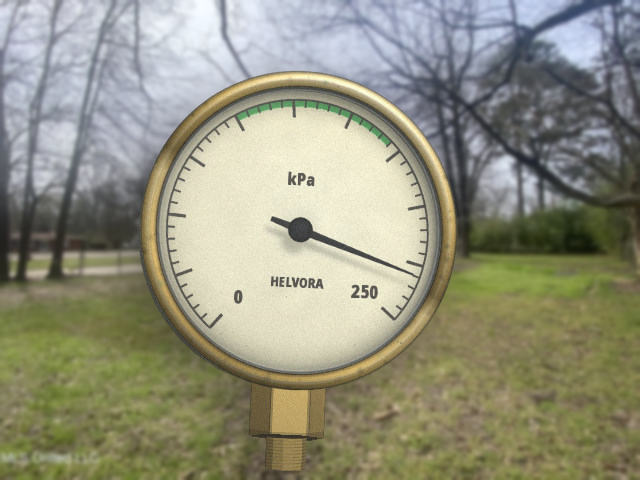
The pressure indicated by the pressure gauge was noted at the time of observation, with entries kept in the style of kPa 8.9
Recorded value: kPa 230
